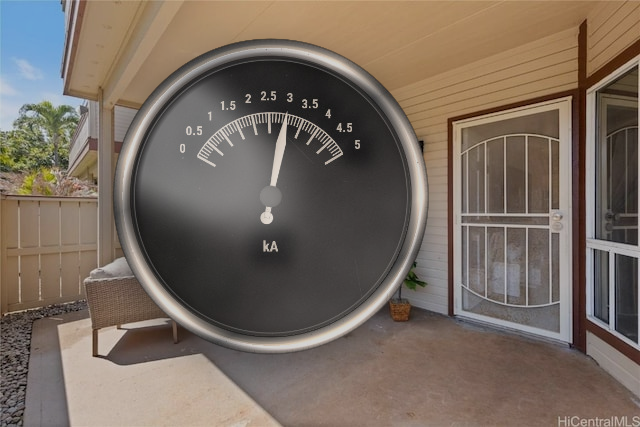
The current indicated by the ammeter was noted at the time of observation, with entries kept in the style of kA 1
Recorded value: kA 3
